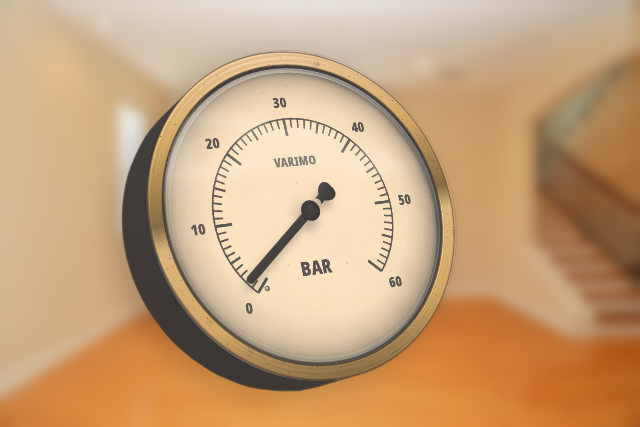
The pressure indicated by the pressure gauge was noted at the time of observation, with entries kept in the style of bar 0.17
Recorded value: bar 2
